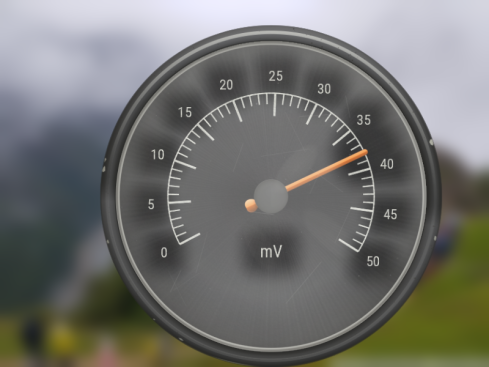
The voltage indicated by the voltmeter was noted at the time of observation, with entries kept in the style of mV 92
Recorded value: mV 38
